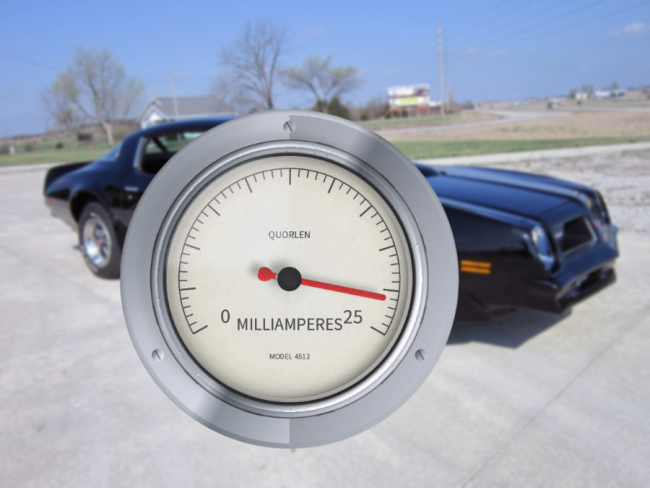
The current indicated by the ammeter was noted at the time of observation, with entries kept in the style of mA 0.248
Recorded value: mA 23
